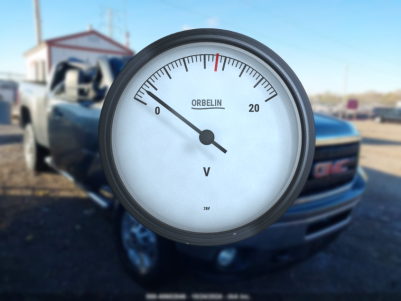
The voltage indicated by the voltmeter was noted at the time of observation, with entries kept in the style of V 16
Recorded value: V 1.5
